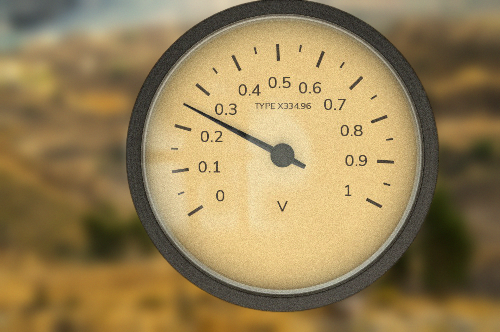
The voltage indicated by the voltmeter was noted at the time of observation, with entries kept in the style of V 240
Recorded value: V 0.25
